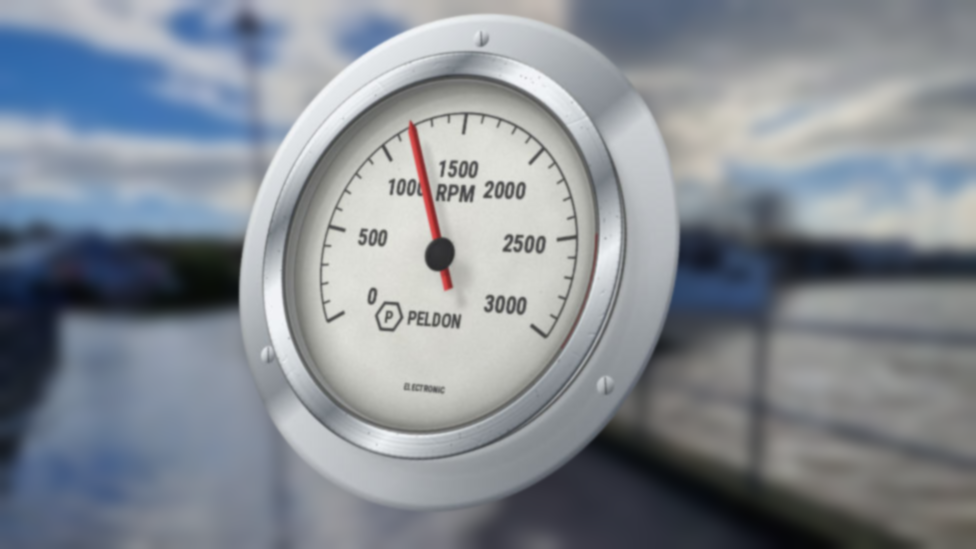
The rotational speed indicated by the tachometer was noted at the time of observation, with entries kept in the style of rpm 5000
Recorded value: rpm 1200
